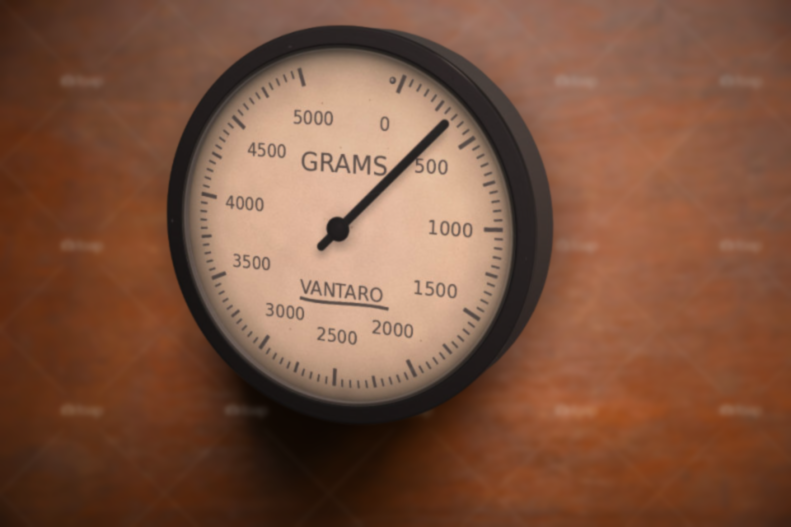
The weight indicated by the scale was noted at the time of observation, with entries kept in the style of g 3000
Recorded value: g 350
